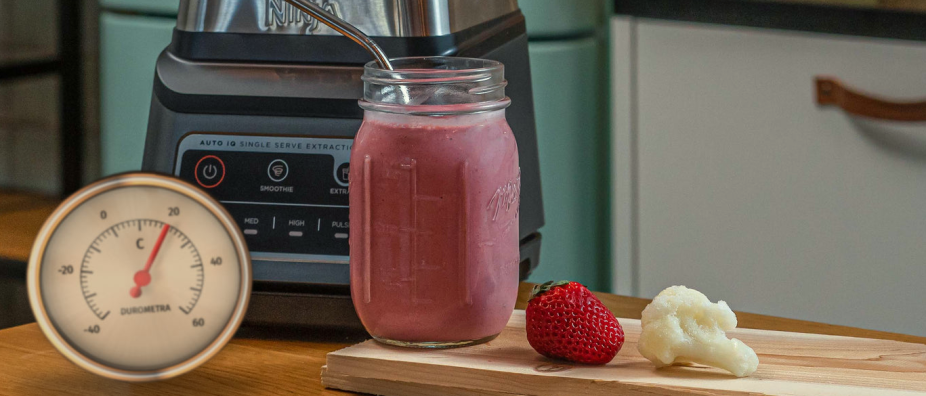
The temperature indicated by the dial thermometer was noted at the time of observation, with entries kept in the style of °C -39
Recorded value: °C 20
